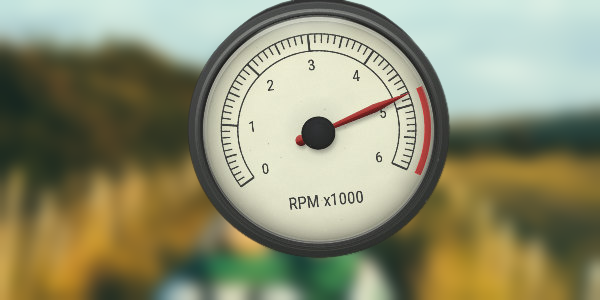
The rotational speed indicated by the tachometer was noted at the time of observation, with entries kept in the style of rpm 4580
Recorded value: rpm 4800
